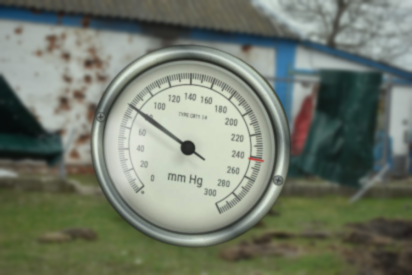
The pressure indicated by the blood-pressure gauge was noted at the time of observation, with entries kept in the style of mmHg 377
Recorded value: mmHg 80
